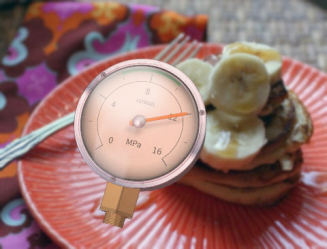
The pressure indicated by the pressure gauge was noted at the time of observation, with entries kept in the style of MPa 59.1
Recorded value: MPa 12
